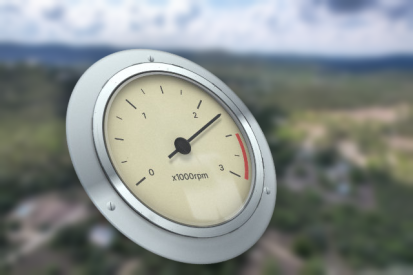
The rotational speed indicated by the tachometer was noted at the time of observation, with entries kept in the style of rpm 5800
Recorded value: rpm 2250
